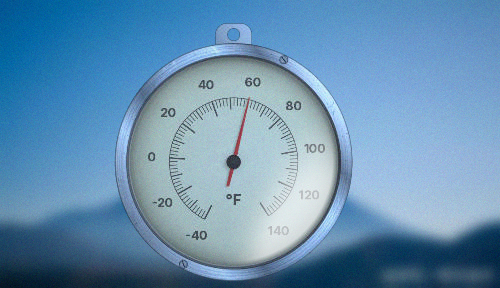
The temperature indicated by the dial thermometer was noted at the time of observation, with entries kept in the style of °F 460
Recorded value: °F 60
